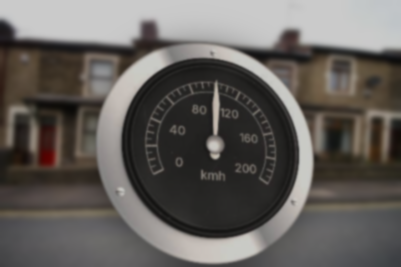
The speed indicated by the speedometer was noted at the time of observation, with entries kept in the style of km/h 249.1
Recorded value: km/h 100
